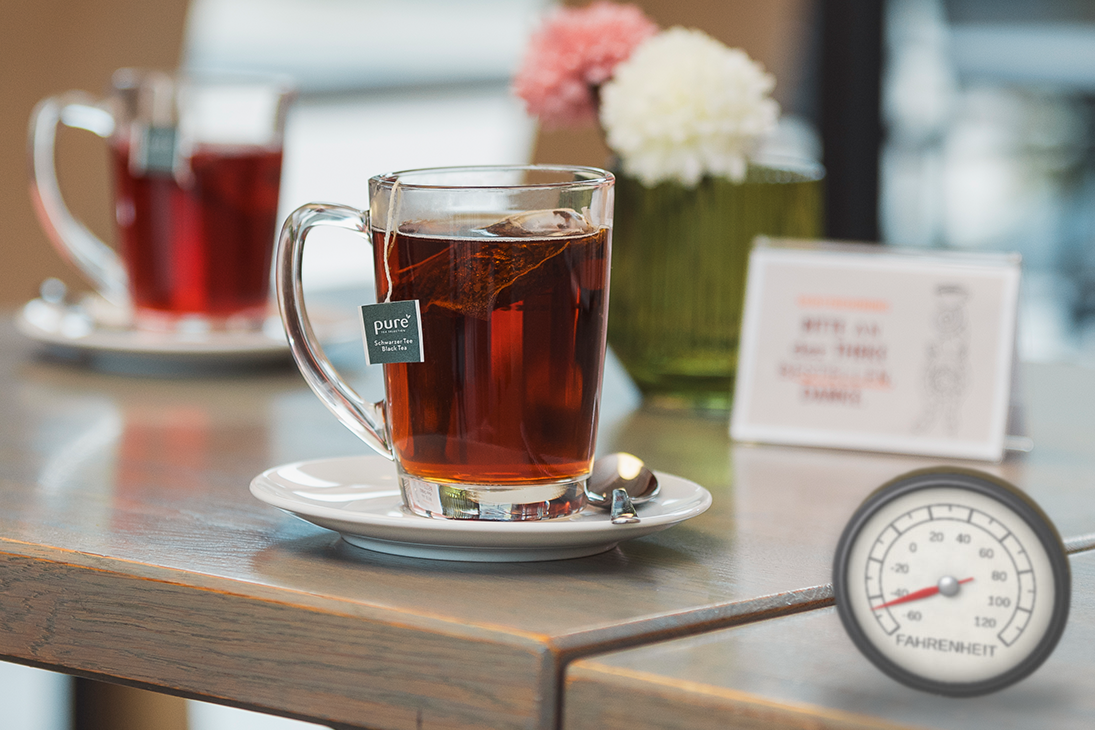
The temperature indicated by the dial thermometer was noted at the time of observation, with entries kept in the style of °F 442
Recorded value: °F -45
